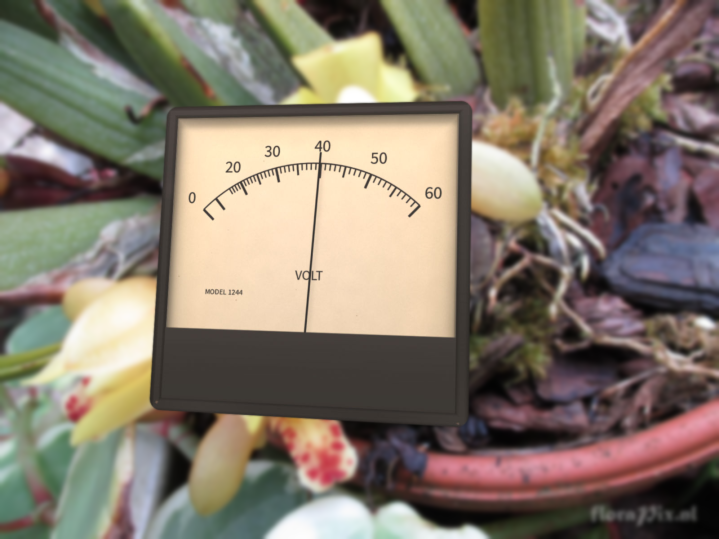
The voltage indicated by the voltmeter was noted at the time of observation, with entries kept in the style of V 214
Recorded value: V 40
